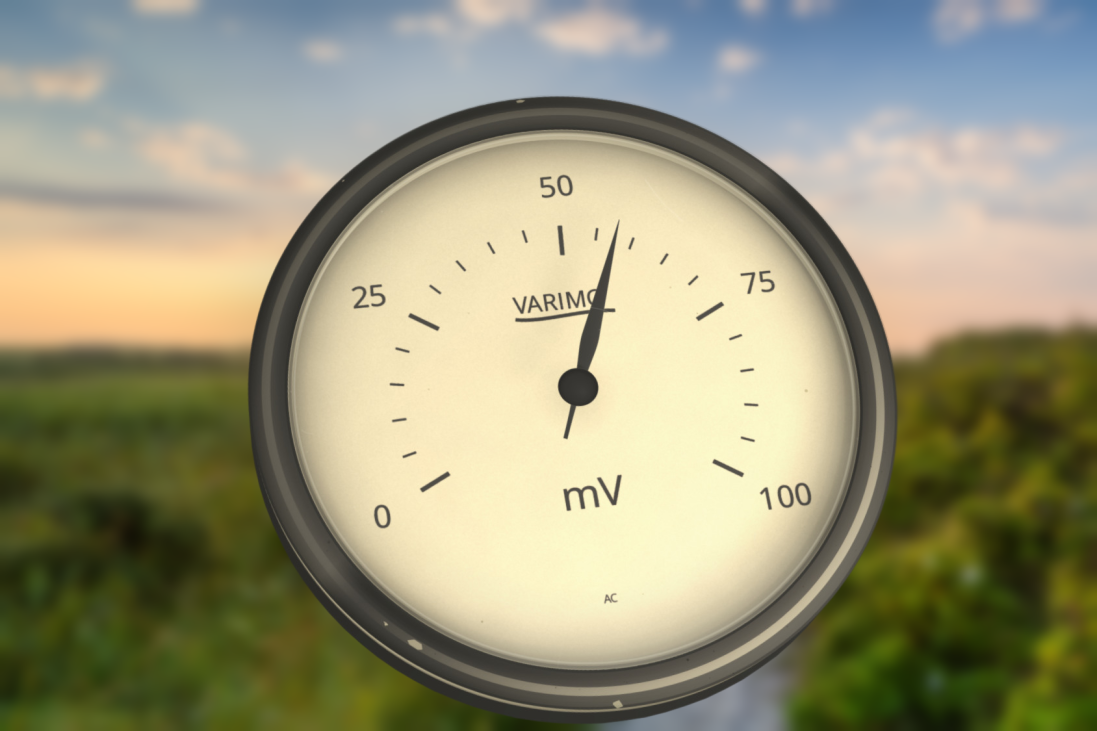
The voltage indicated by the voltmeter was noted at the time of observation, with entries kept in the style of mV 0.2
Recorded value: mV 57.5
